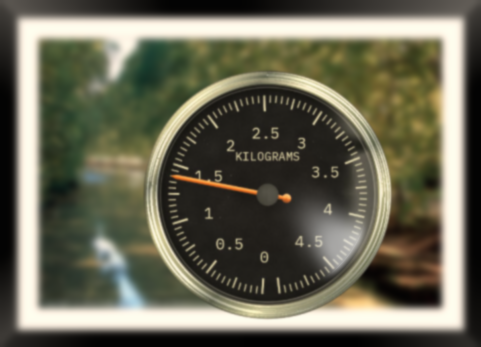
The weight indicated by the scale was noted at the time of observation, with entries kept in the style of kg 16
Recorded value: kg 1.4
